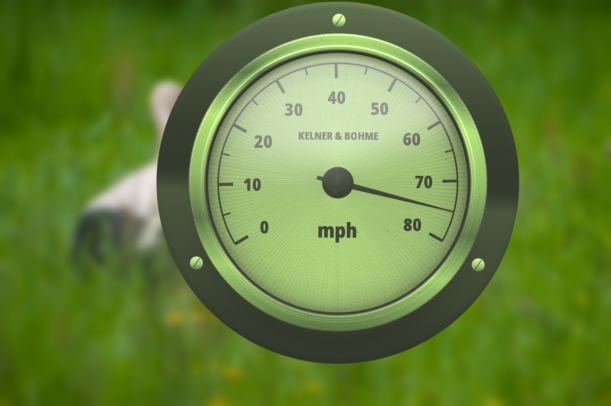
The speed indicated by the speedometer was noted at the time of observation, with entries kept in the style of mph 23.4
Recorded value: mph 75
